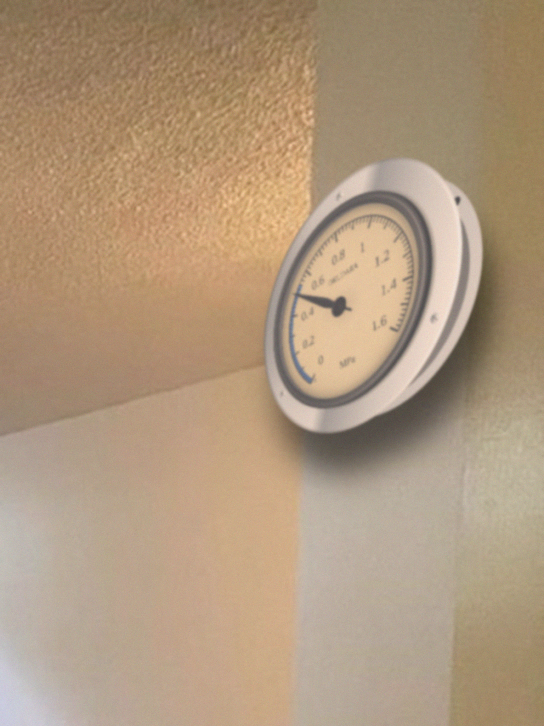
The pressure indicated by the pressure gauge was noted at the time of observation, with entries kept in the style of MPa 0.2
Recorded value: MPa 0.5
